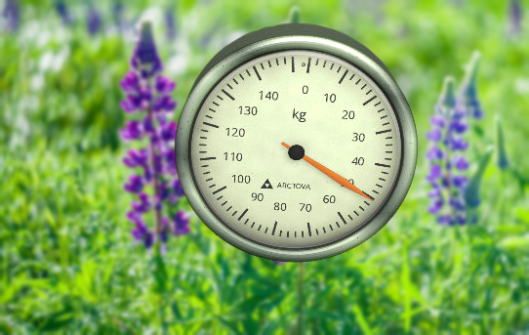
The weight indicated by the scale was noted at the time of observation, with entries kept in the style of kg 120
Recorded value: kg 50
